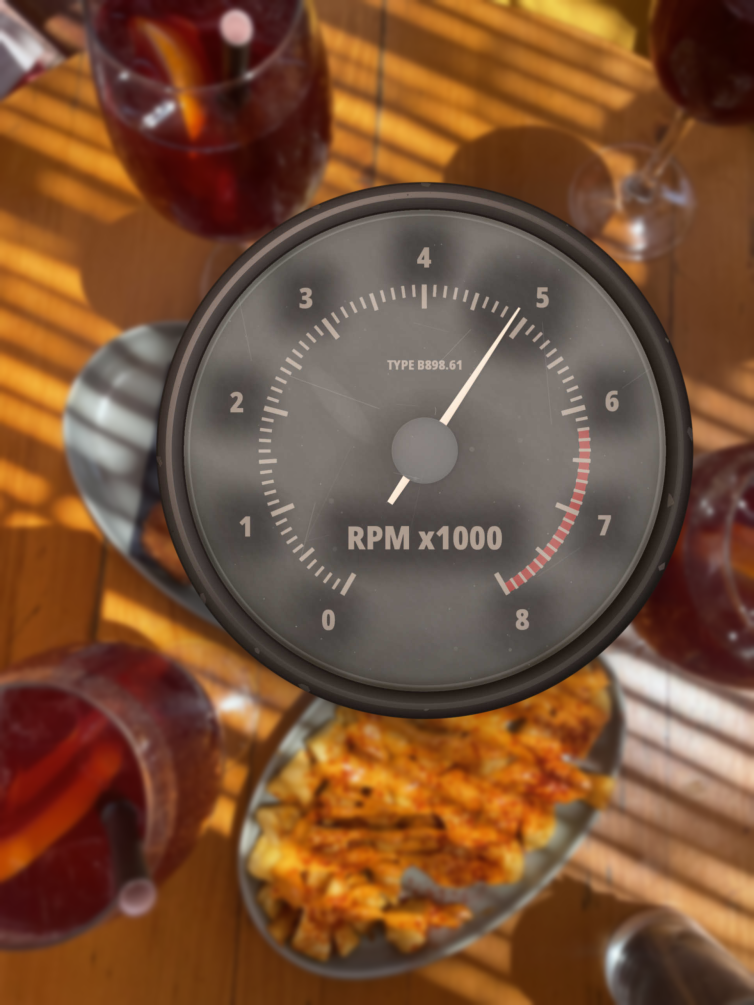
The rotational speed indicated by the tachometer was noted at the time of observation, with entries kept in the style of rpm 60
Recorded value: rpm 4900
